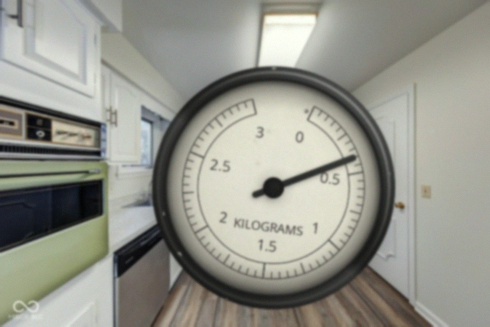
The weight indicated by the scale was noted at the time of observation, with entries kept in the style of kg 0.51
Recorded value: kg 0.4
